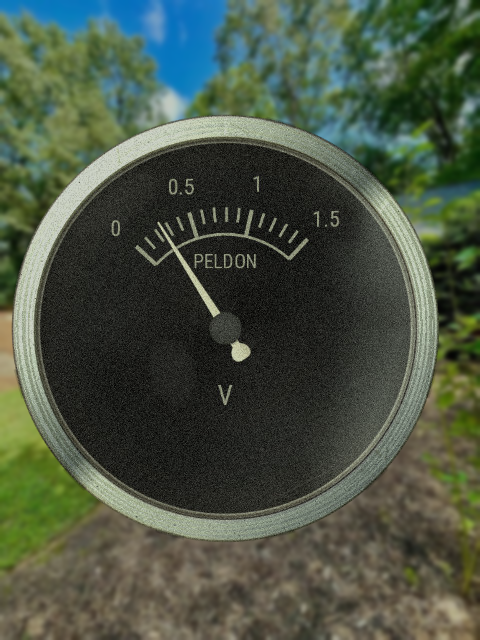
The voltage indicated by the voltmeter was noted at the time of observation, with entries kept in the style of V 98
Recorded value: V 0.25
